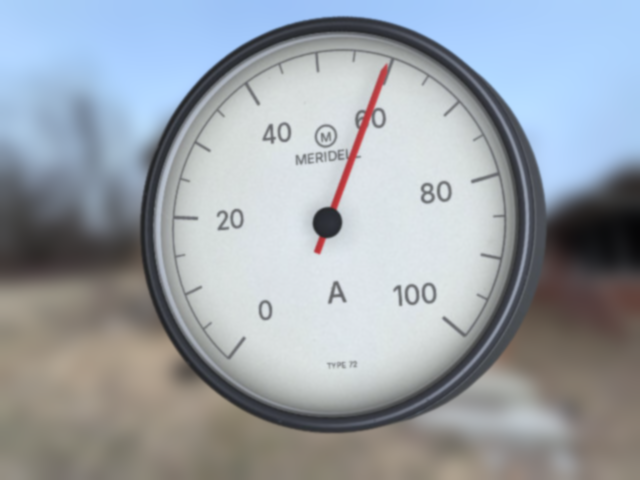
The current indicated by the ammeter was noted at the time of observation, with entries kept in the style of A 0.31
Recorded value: A 60
